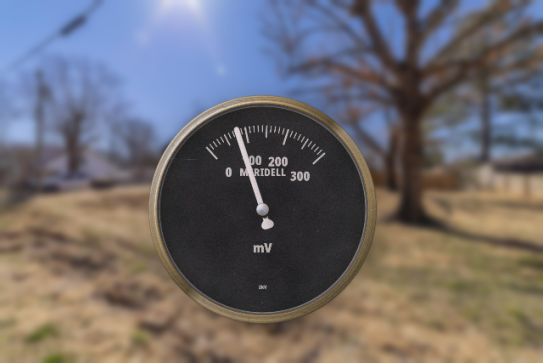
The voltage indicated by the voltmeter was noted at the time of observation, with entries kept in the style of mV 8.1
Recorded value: mV 80
